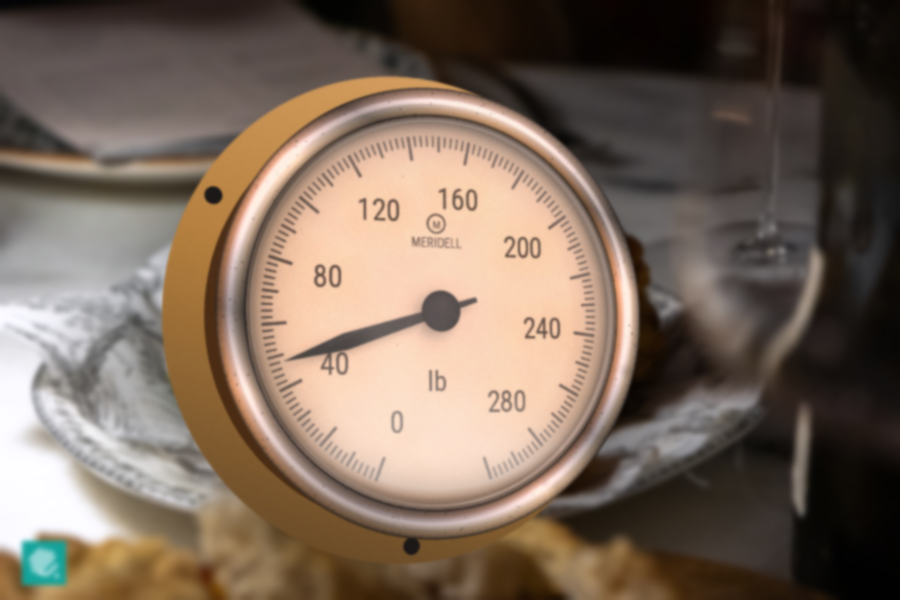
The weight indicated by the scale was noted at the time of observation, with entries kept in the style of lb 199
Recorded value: lb 48
